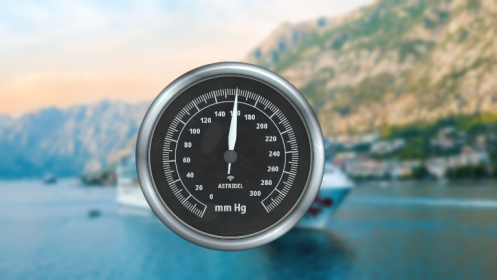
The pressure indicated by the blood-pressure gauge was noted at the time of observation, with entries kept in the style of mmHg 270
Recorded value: mmHg 160
